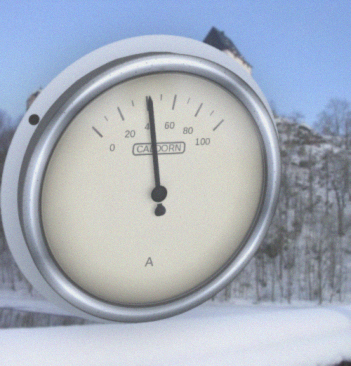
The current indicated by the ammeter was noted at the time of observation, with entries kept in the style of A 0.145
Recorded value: A 40
